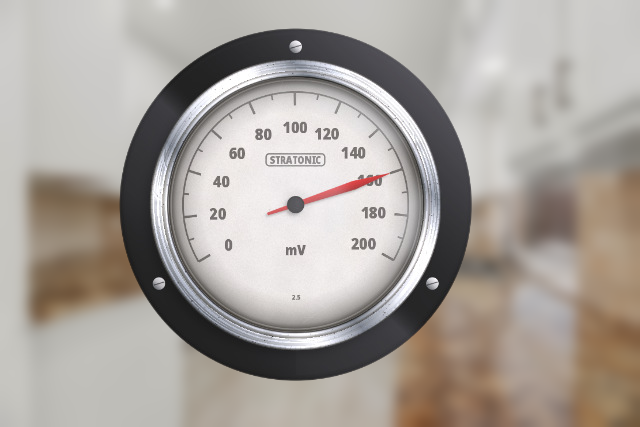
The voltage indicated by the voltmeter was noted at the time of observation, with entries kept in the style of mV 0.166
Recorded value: mV 160
